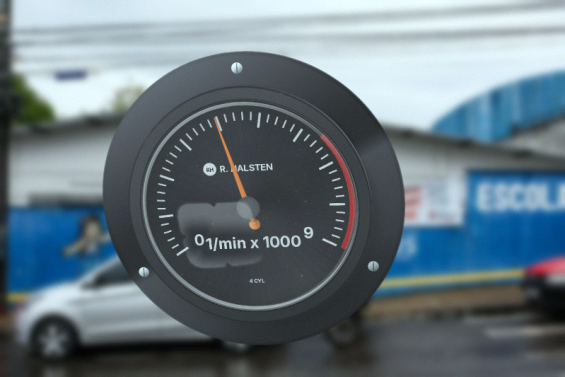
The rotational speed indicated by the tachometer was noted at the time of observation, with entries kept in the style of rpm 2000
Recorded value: rpm 4000
